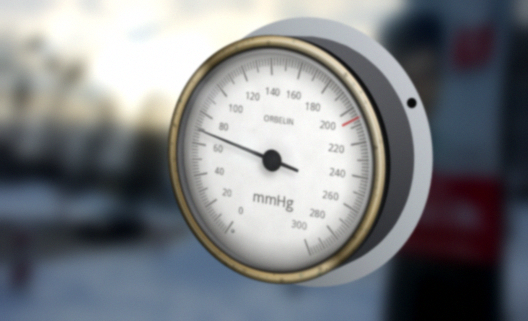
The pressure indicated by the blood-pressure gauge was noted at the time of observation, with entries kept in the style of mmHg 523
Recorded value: mmHg 70
